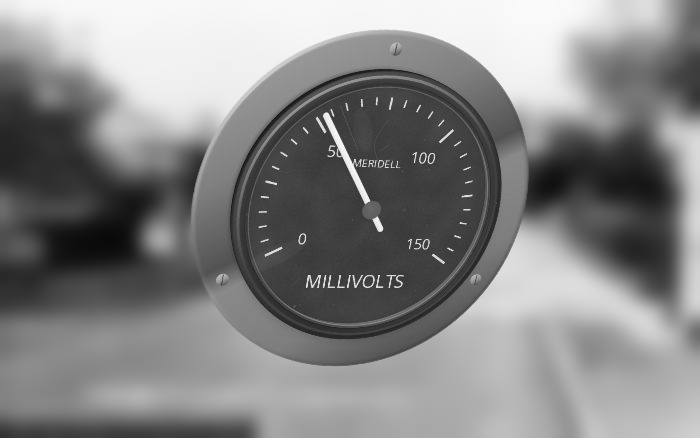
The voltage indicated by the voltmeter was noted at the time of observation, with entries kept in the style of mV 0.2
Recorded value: mV 52.5
